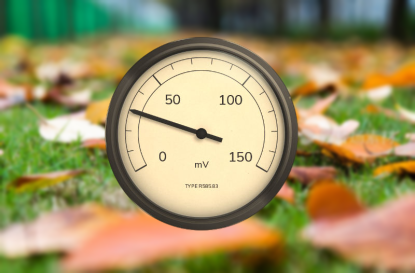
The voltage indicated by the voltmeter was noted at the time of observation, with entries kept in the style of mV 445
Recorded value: mV 30
